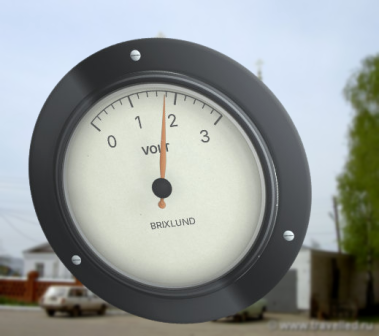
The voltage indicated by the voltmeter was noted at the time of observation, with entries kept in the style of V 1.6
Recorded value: V 1.8
